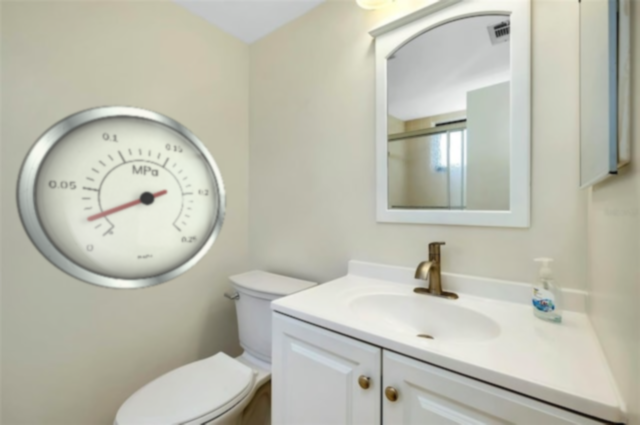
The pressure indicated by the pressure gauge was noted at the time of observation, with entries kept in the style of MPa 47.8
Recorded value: MPa 0.02
